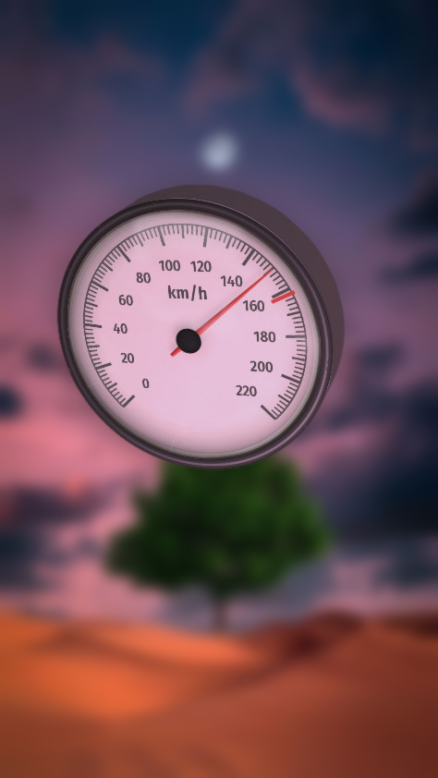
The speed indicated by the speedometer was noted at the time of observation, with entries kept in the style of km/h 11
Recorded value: km/h 150
